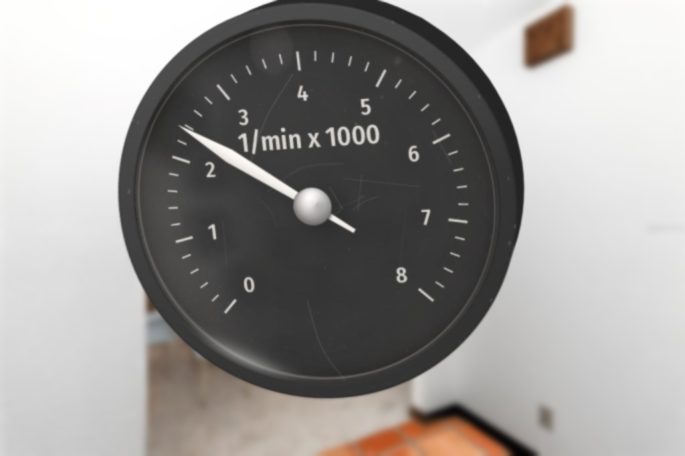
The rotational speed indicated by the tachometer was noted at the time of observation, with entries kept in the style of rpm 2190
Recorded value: rpm 2400
